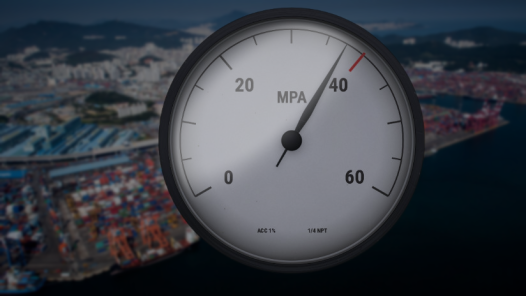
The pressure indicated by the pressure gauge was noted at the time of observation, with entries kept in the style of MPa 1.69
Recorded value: MPa 37.5
